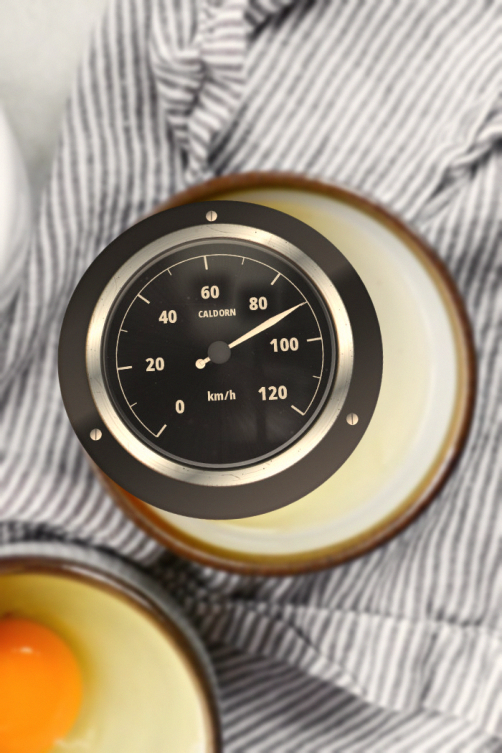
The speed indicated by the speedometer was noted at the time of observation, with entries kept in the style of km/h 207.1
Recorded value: km/h 90
